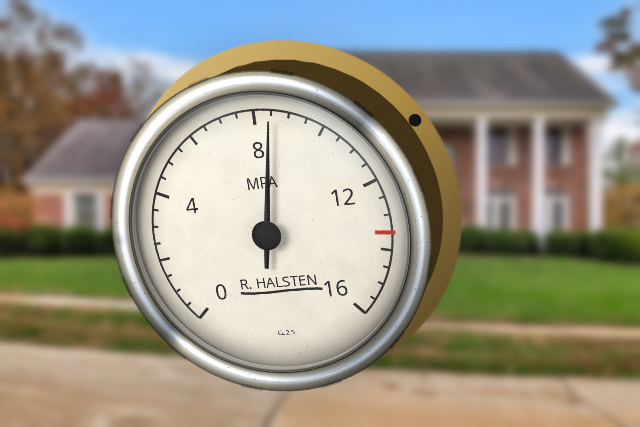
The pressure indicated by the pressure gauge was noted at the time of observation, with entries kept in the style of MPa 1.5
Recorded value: MPa 8.5
